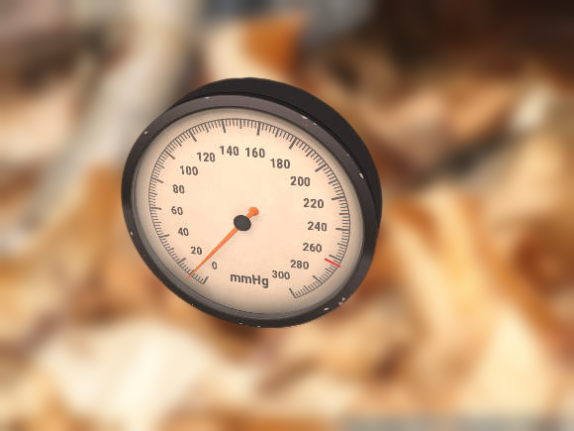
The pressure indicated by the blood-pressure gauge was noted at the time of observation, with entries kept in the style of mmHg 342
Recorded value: mmHg 10
